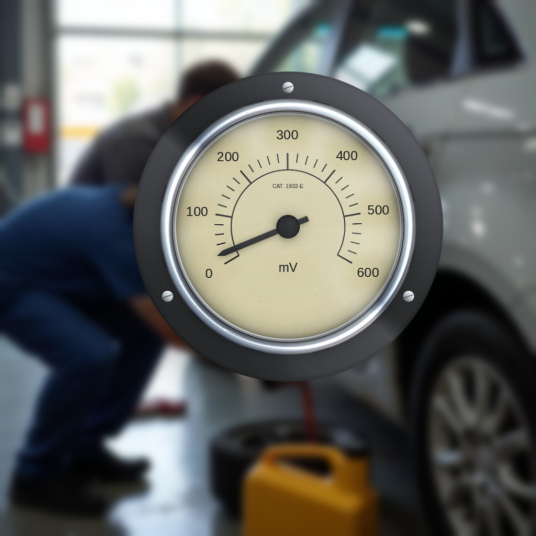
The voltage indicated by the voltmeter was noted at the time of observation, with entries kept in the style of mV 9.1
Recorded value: mV 20
